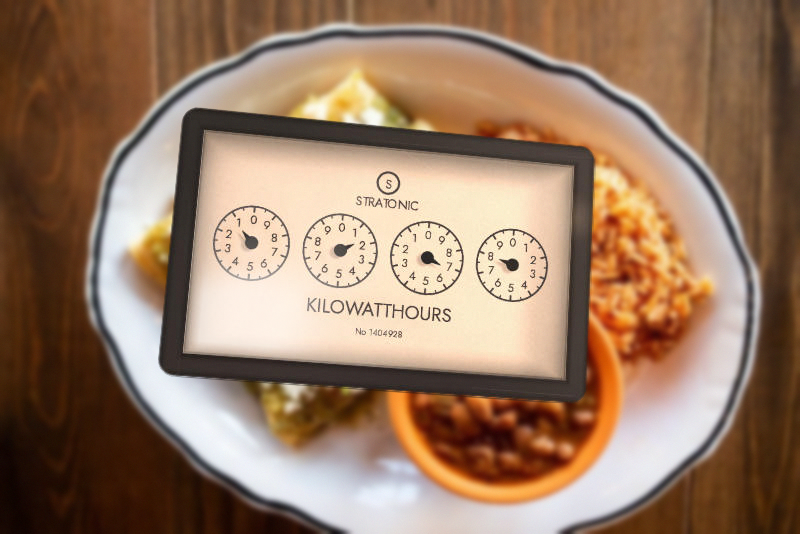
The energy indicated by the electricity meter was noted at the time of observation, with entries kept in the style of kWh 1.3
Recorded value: kWh 1168
